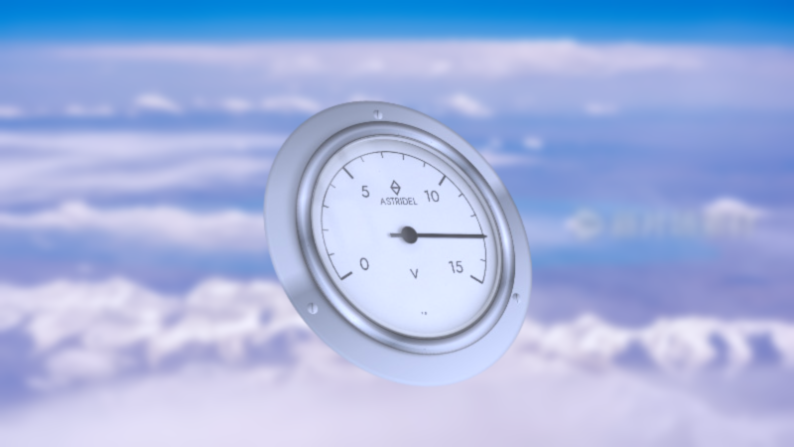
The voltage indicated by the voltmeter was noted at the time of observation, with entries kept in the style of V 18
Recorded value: V 13
